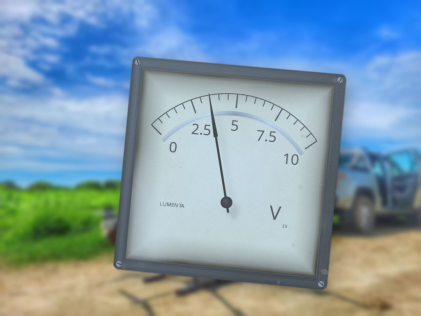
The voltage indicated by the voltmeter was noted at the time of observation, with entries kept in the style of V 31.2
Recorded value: V 3.5
